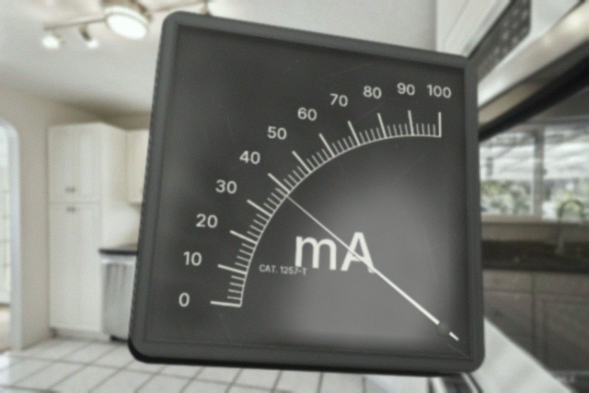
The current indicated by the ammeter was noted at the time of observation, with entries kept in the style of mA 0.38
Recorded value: mA 38
